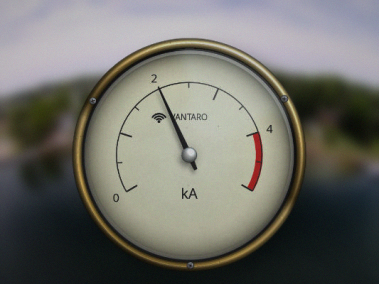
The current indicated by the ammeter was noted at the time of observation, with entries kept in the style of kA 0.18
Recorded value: kA 2
